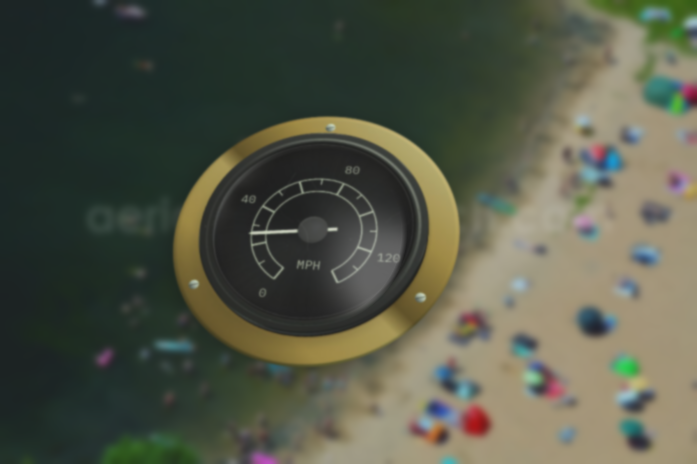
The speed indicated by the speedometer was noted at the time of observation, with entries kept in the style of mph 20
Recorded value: mph 25
